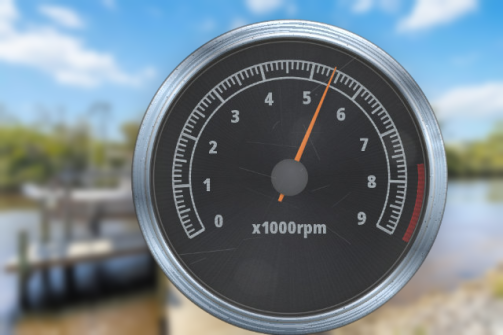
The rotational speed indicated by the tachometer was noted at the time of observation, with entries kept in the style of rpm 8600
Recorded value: rpm 5400
